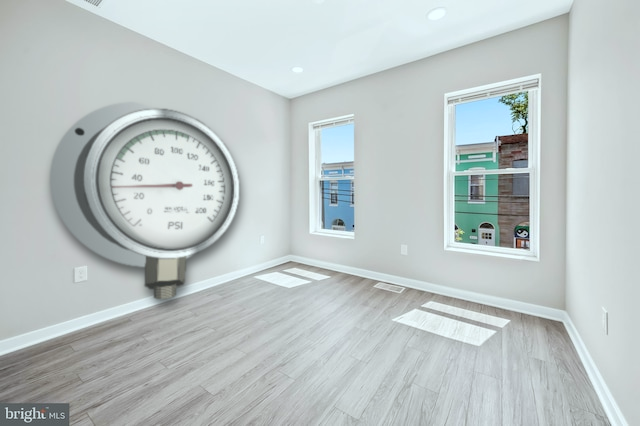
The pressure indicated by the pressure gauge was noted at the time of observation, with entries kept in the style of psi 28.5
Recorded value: psi 30
